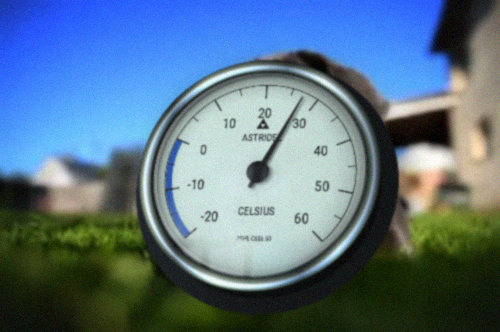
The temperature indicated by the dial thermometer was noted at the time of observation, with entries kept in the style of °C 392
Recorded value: °C 27.5
